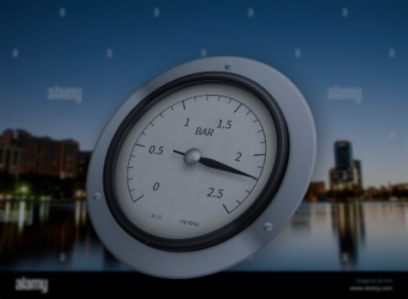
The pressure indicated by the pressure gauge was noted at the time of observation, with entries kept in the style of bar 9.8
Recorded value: bar 2.2
